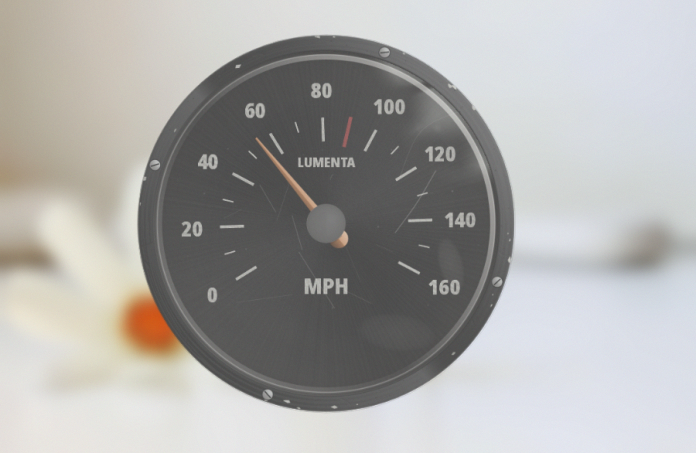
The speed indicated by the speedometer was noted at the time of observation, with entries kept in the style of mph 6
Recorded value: mph 55
